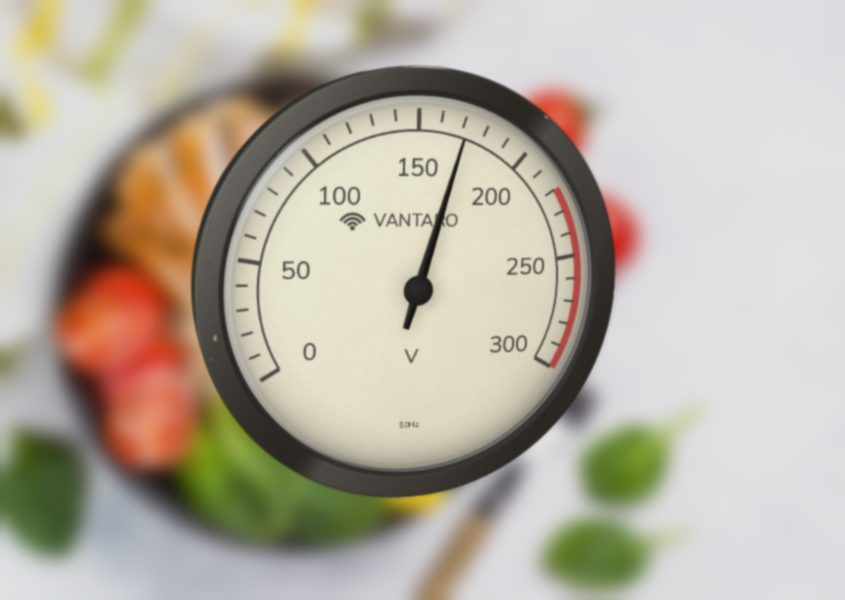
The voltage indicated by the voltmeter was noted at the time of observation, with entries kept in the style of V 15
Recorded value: V 170
